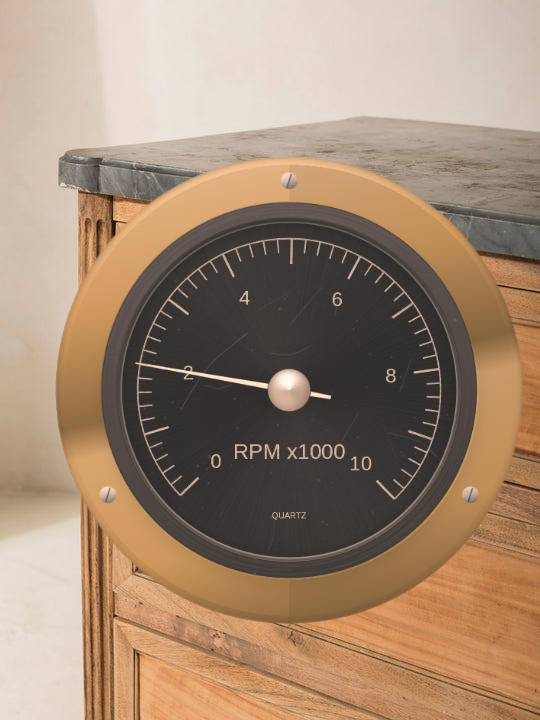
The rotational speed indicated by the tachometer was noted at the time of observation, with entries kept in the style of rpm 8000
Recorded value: rpm 2000
